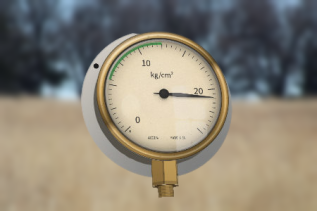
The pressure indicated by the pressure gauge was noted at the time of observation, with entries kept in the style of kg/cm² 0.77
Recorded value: kg/cm² 21
